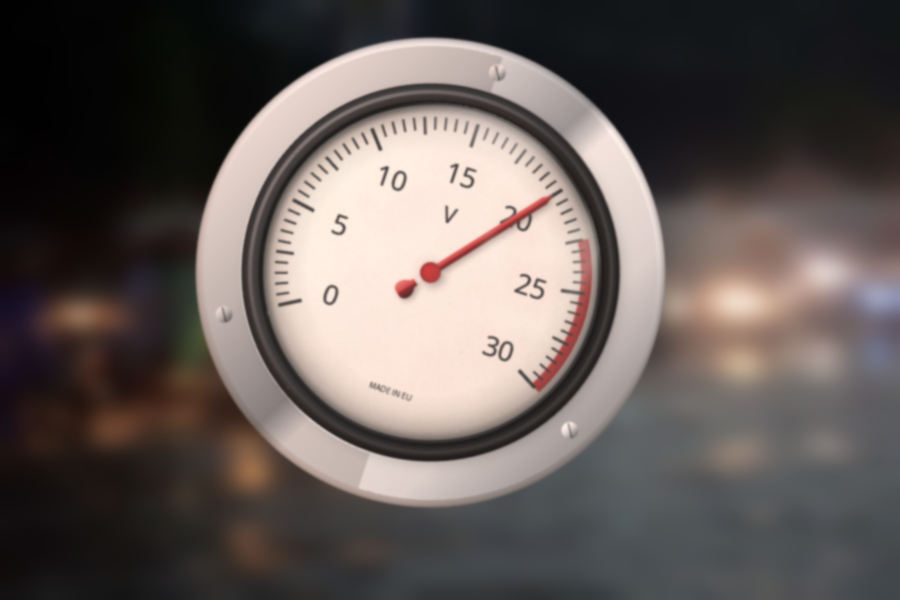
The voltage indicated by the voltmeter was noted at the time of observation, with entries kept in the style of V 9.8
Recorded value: V 20
